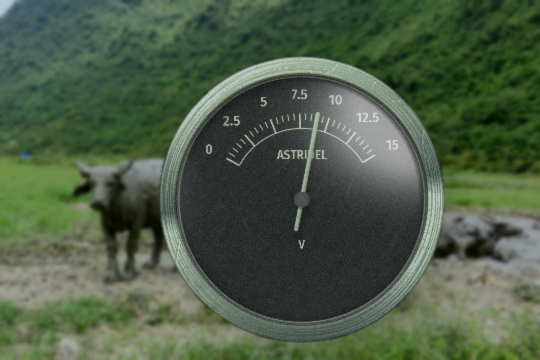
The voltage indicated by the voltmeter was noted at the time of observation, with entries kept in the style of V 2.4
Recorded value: V 9
